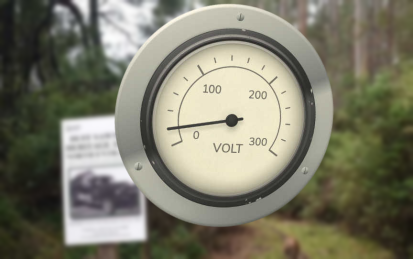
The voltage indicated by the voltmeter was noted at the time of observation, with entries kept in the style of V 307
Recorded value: V 20
